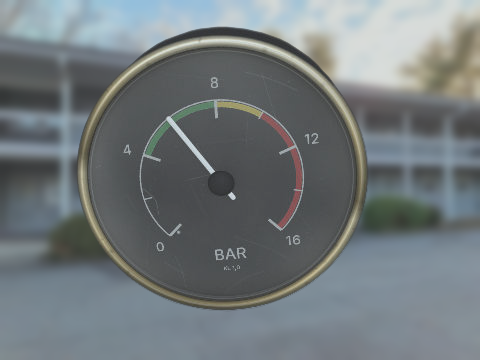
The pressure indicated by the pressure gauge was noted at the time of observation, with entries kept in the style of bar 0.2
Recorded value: bar 6
